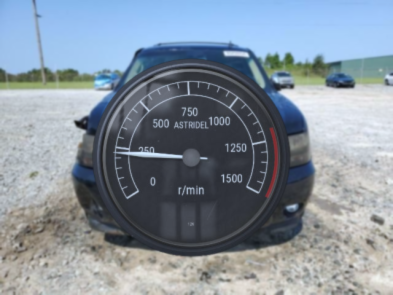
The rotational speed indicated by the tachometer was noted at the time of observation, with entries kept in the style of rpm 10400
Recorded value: rpm 225
